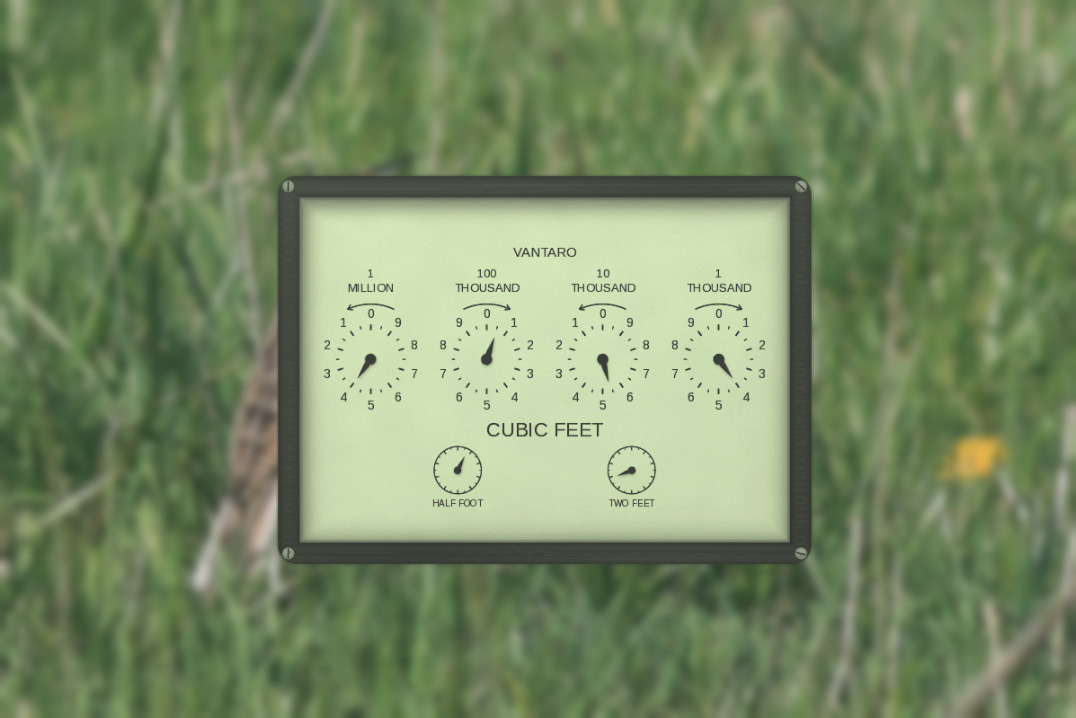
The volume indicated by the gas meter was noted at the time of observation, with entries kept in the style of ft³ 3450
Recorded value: ft³ 405400
